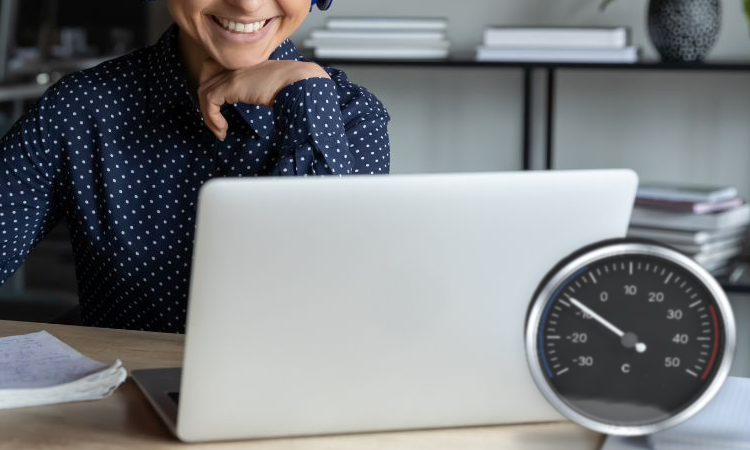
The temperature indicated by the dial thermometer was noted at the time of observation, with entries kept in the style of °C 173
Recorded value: °C -8
